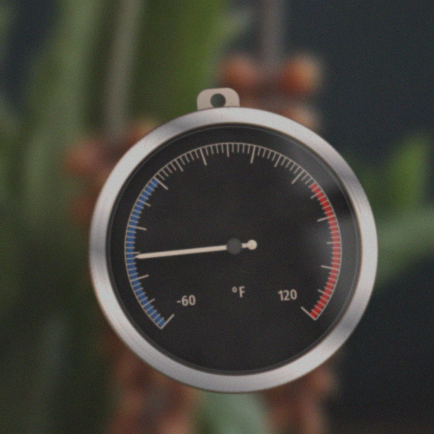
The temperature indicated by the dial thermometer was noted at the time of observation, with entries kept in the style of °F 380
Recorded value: °F -32
